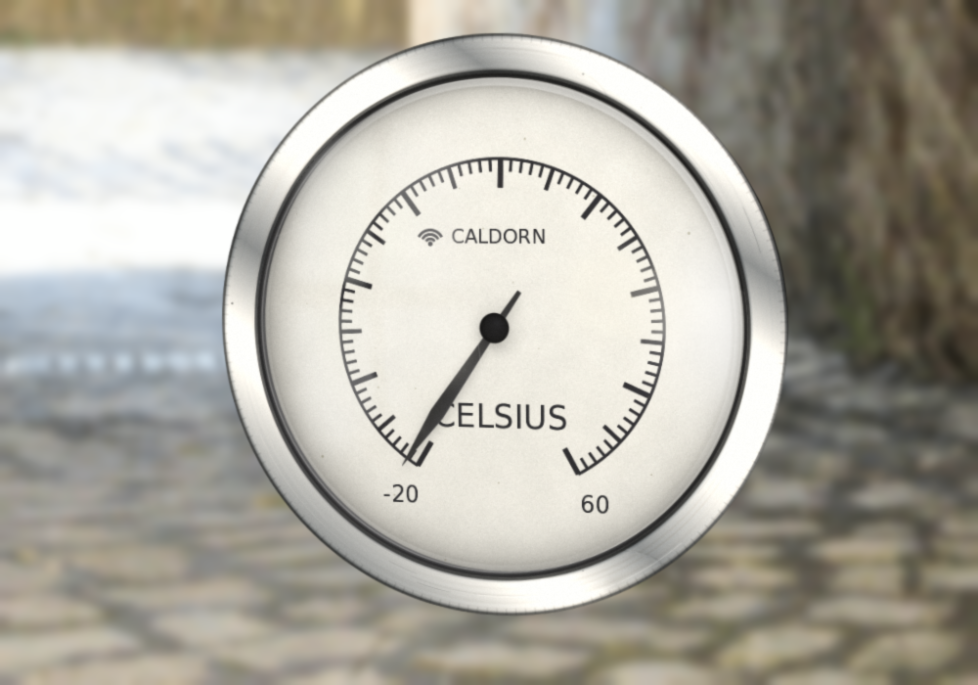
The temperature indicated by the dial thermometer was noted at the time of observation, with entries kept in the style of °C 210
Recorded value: °C -19
